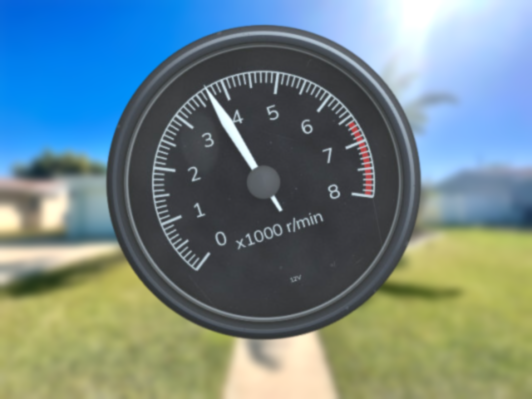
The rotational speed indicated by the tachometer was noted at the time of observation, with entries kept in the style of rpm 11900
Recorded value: rpm 3700
